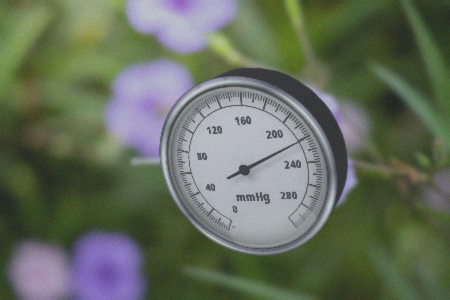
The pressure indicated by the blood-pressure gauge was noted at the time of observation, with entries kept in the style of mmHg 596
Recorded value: mmHg 220
